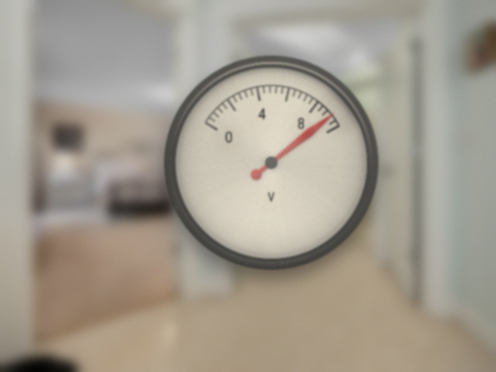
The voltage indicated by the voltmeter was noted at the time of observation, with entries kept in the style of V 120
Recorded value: V 9.2
